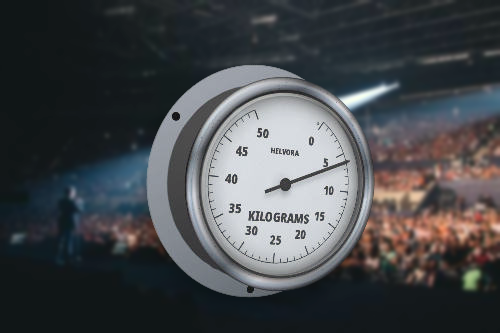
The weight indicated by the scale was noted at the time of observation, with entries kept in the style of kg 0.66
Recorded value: kg 6
